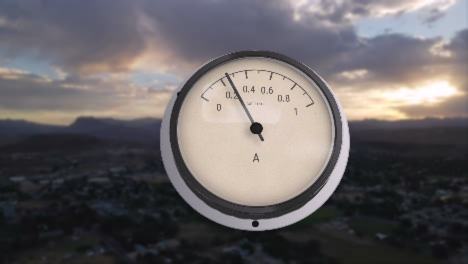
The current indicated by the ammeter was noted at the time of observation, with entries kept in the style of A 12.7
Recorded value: A 0.25
